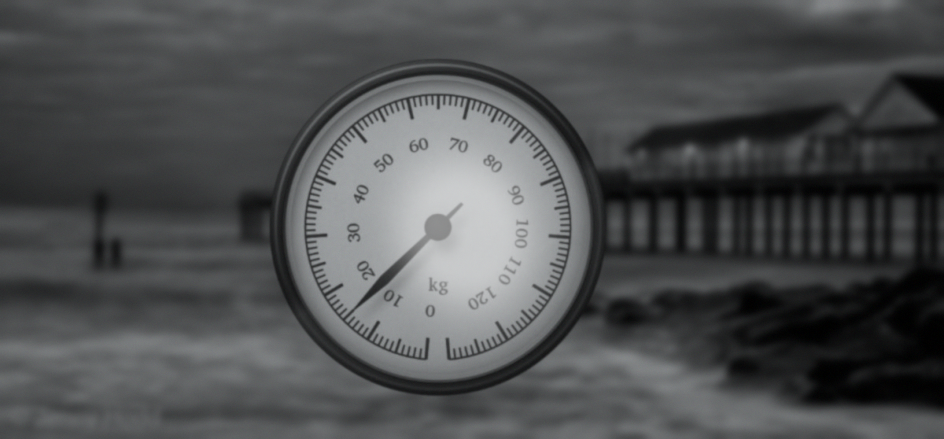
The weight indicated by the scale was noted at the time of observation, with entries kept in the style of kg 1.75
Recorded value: kg 15
